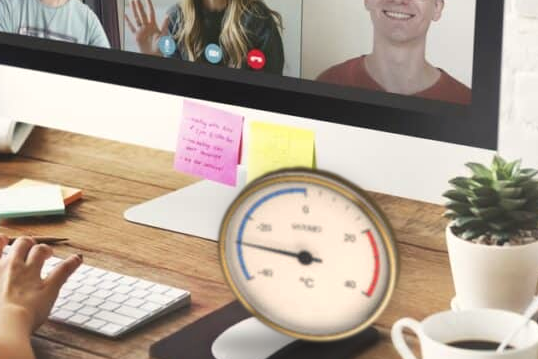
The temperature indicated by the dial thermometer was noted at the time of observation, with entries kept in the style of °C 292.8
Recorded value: °C -28
